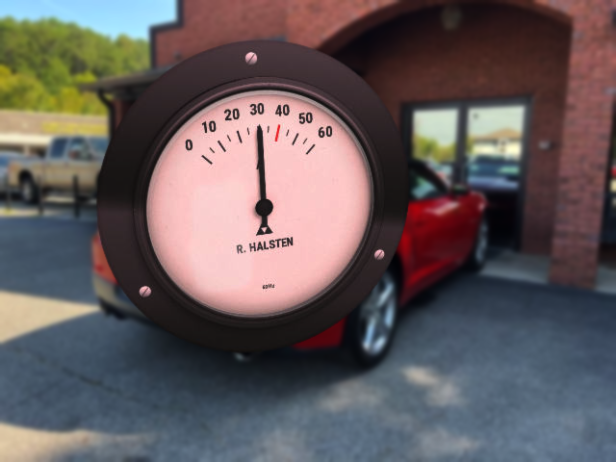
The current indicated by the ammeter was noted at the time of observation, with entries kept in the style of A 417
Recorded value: A 30
